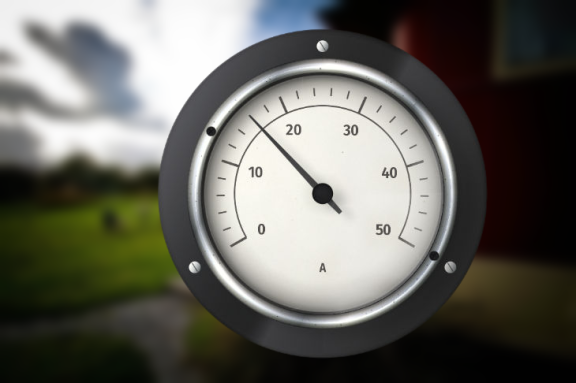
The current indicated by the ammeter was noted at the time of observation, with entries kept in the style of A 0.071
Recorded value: A 16
